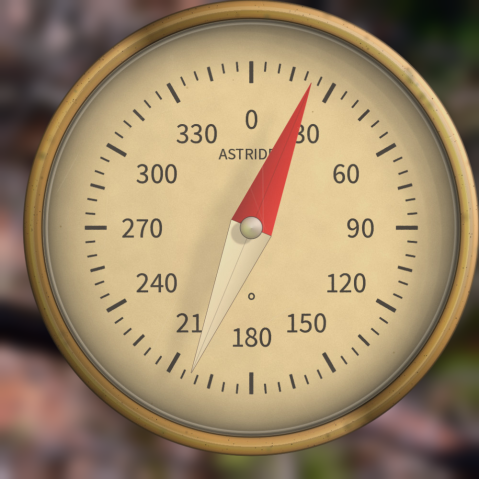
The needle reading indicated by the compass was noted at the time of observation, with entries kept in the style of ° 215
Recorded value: ° 22.5
